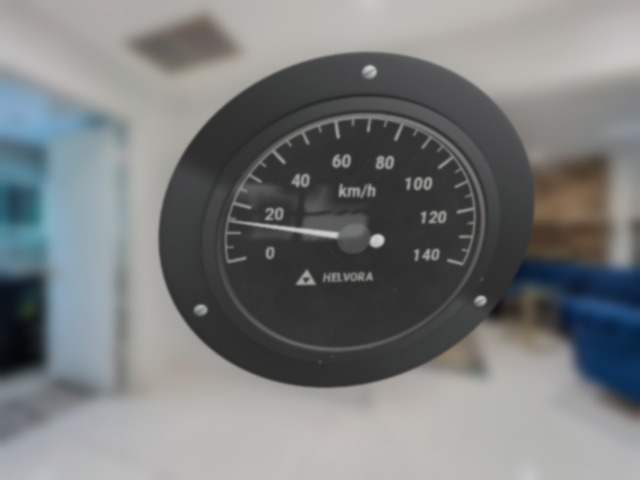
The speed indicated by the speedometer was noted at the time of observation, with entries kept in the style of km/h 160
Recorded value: km/h 15
